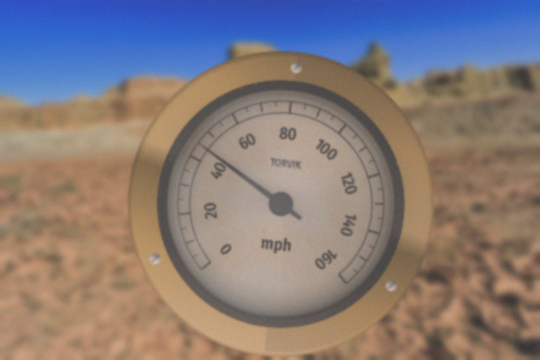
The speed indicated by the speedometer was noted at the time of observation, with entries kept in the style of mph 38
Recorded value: mph 45
